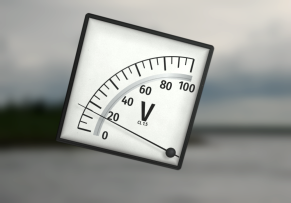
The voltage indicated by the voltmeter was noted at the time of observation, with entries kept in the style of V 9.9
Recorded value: V 15
